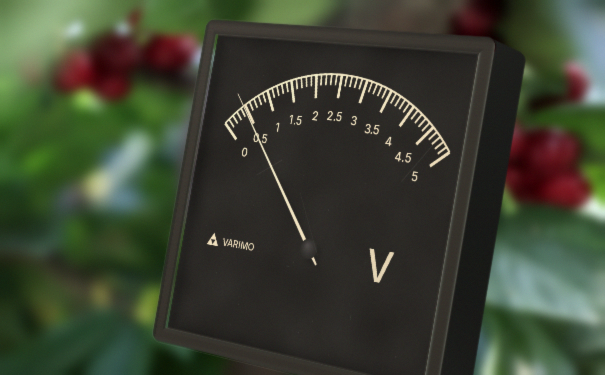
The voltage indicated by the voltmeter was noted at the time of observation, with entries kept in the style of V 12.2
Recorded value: V 0.5
